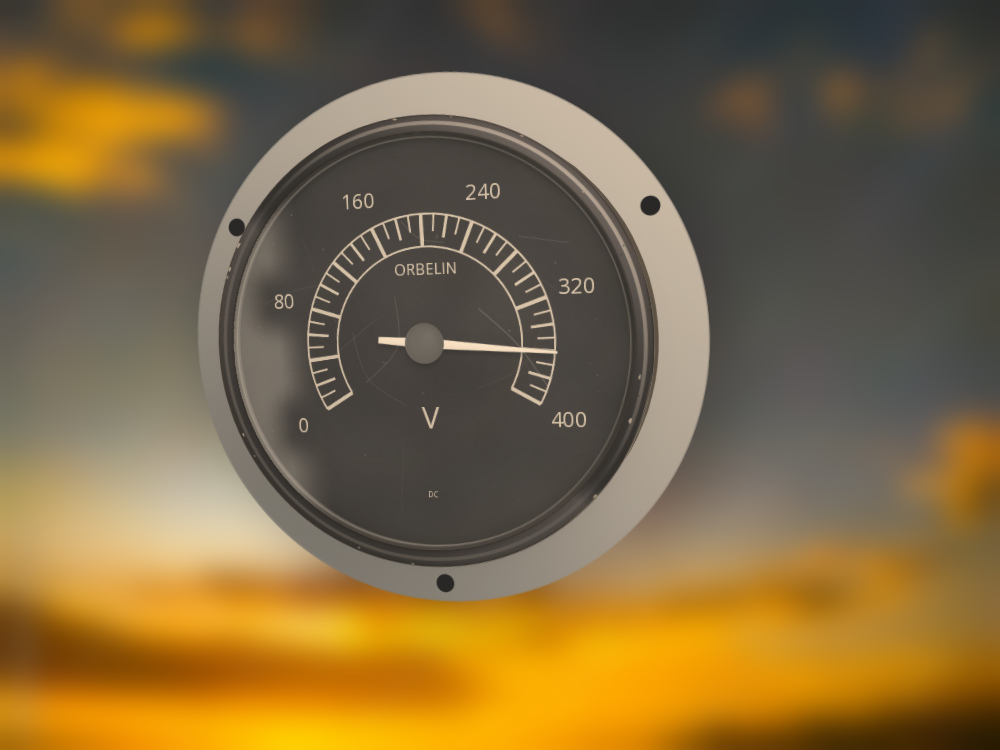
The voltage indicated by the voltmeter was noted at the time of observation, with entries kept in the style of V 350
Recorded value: V 360
